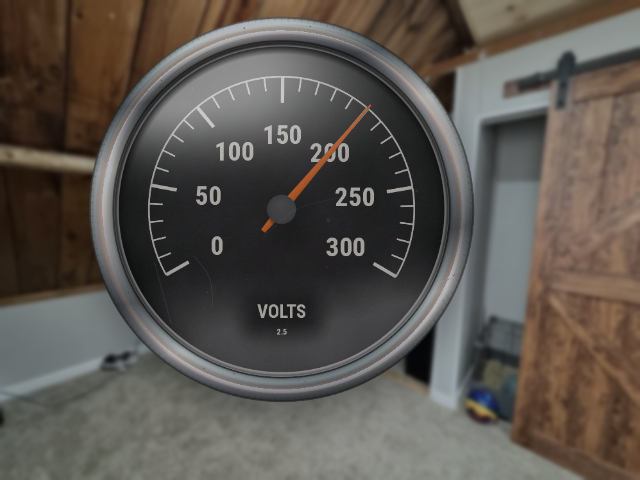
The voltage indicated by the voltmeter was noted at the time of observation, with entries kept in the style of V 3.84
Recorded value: V 200
